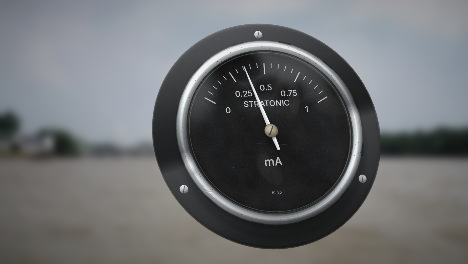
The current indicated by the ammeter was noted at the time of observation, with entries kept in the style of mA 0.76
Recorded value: mA 0.35
